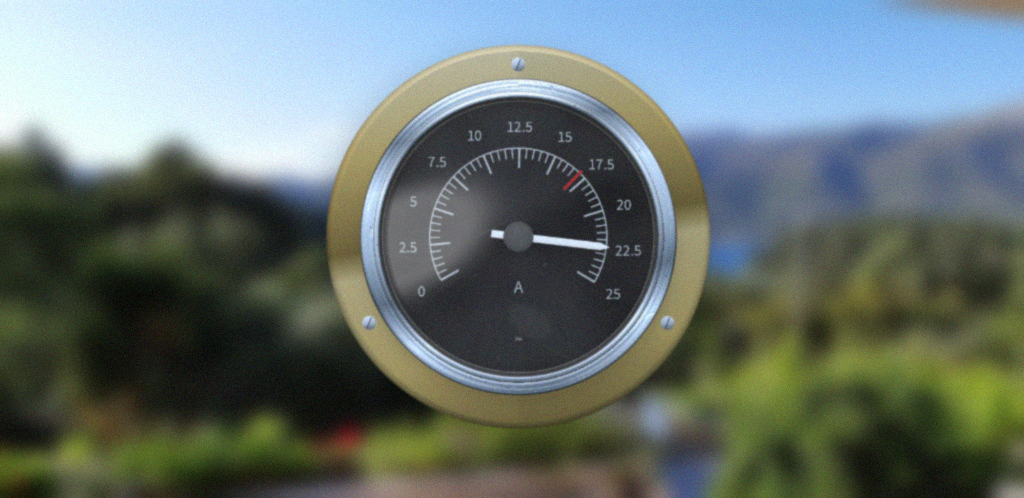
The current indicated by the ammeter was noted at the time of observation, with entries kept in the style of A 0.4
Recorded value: A 22.5
